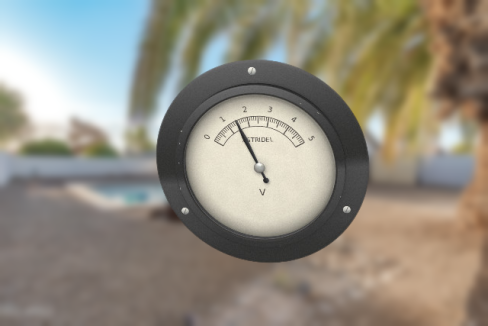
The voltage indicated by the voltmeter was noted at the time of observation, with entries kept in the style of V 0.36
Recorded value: V 1.5
